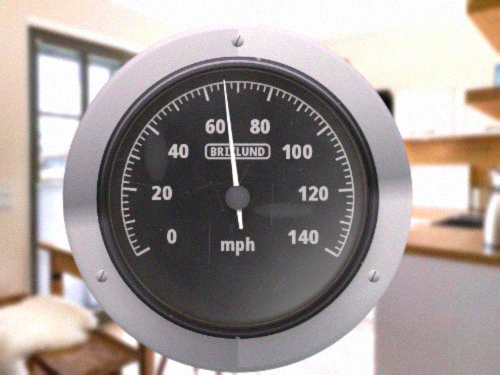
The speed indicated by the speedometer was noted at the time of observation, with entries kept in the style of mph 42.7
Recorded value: mph 66
